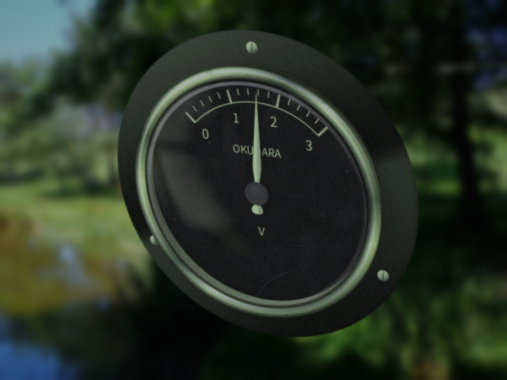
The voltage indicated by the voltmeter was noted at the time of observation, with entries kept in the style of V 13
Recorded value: V 1.6
